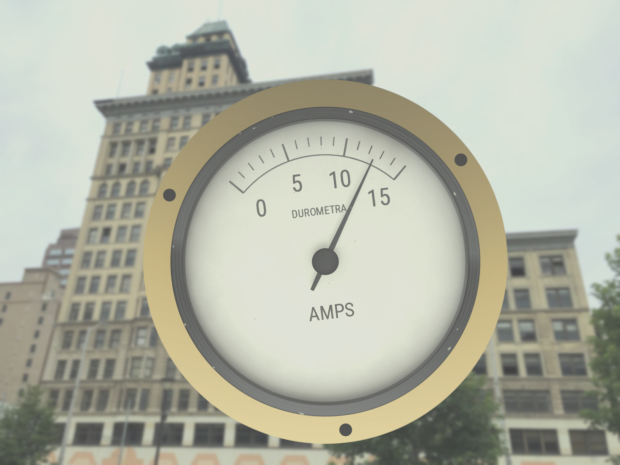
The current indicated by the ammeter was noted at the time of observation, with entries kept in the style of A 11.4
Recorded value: A 12.5
